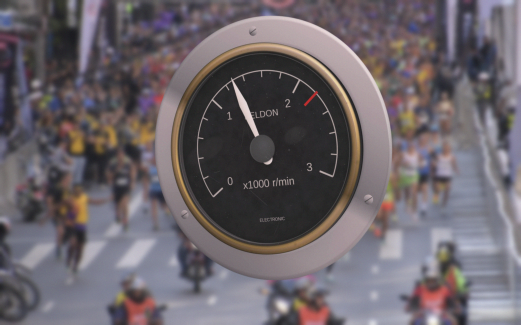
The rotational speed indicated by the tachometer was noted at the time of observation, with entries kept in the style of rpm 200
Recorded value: rpm 1300
